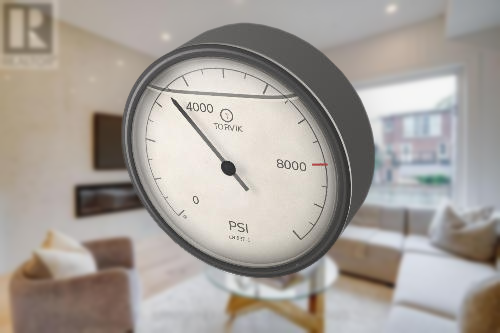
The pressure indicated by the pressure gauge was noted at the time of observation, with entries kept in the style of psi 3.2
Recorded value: psi 3500
